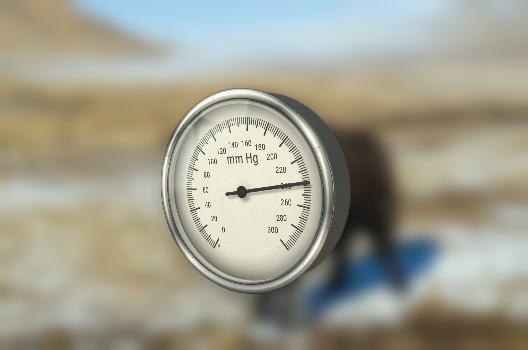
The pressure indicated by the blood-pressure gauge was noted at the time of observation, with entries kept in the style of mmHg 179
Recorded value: mmHg 240
